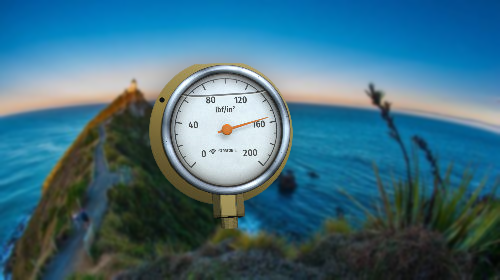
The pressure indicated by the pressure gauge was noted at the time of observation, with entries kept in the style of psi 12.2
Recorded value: psi 155
